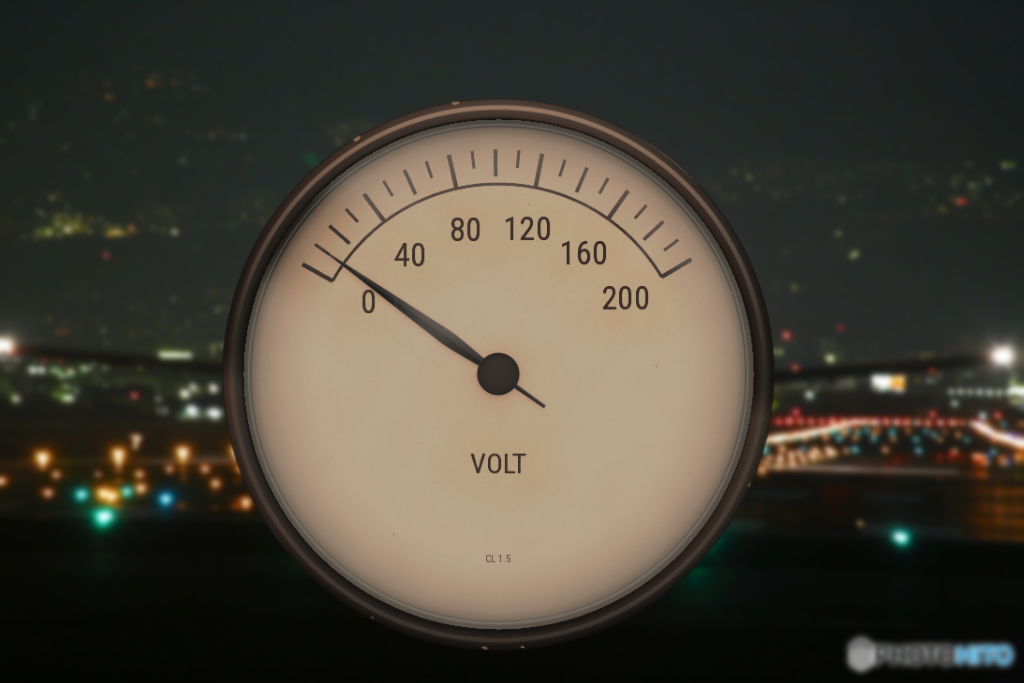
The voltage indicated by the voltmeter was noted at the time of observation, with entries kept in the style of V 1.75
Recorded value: V 10
